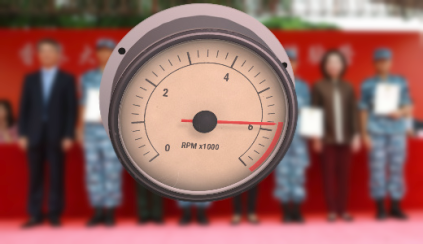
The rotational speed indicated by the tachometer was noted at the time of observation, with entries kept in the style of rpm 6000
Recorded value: rpm 5800
